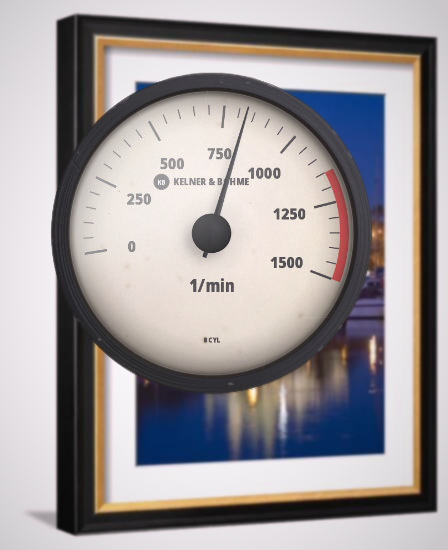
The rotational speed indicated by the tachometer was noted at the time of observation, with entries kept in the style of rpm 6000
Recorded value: rpm 825
